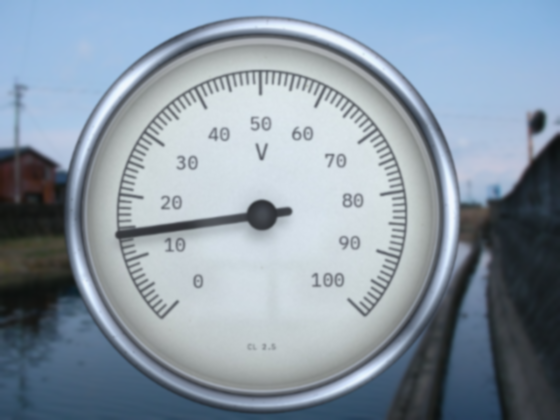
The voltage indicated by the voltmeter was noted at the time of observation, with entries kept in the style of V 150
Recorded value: V 14
